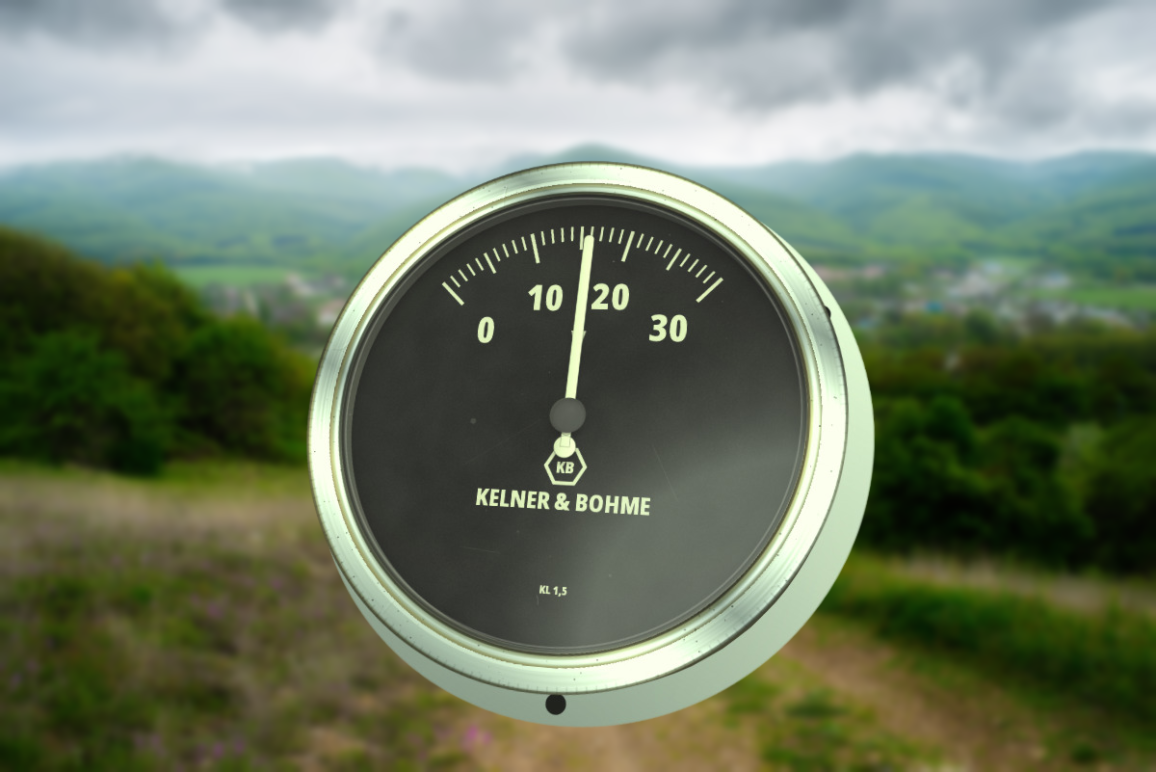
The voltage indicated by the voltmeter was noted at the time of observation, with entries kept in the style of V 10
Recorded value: V 16
